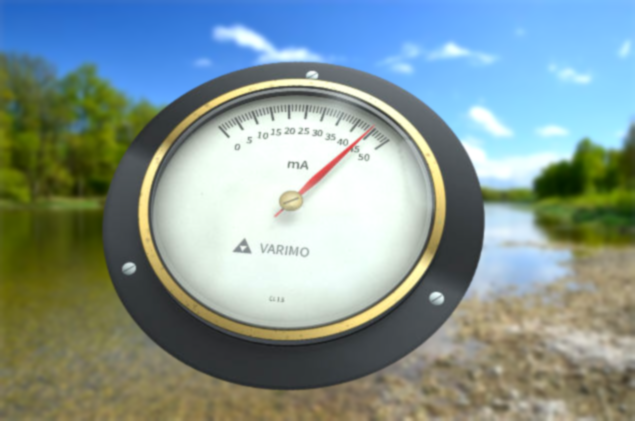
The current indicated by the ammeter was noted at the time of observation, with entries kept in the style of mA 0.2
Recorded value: mA 45
